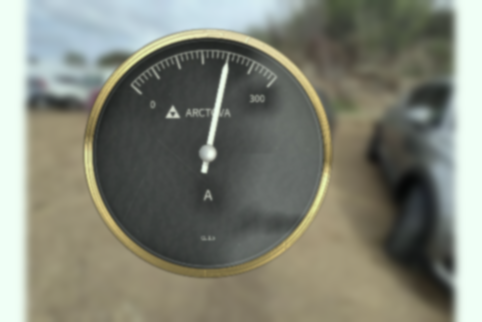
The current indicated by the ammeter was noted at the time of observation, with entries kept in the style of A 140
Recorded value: A 200
